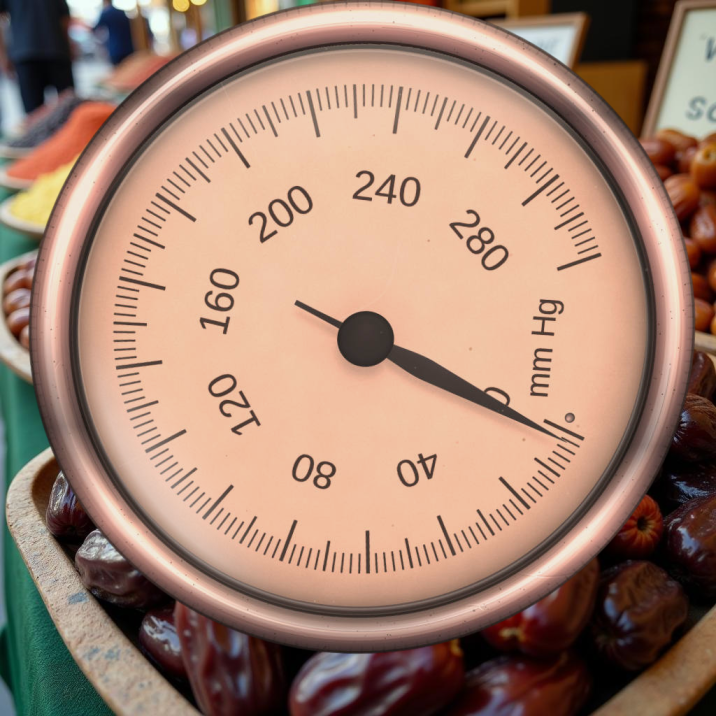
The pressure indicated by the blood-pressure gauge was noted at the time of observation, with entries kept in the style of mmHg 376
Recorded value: mmHg 2
